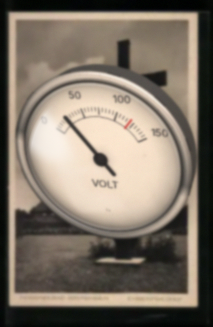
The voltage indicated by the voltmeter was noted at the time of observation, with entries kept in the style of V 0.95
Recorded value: V 25
